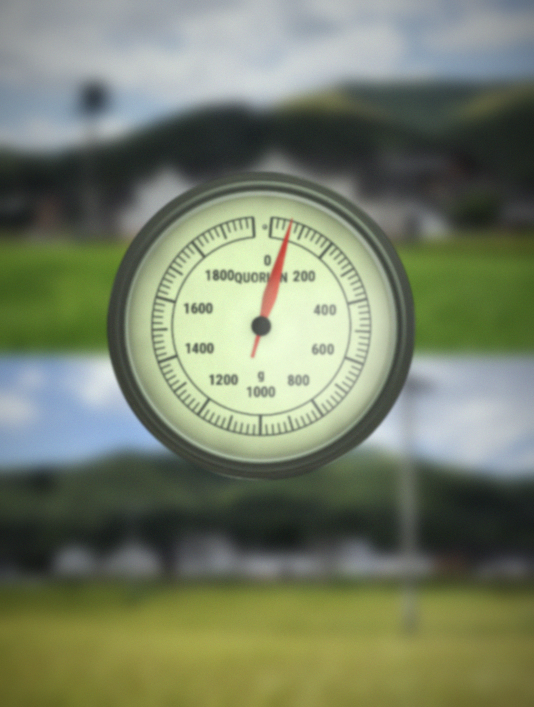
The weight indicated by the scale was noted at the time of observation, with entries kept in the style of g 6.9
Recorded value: g 60
